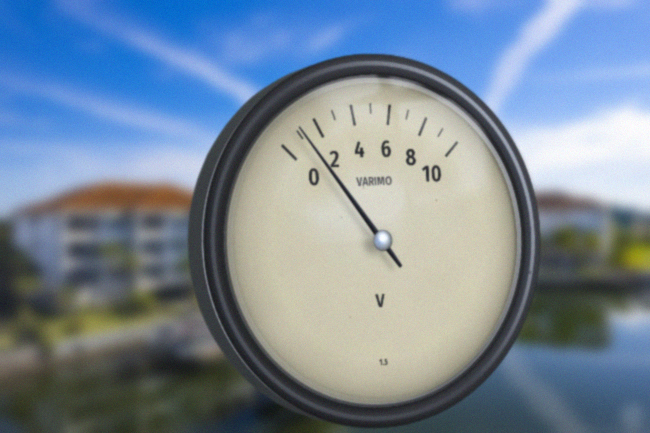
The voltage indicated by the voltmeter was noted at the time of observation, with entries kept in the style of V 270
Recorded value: V 1
